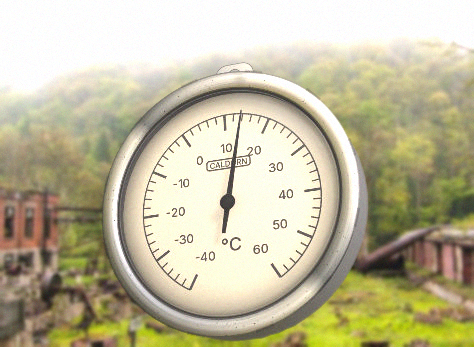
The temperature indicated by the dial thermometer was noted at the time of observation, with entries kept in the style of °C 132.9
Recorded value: °C 14
